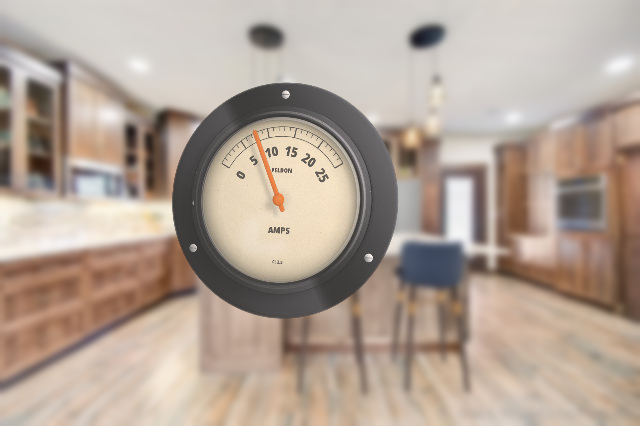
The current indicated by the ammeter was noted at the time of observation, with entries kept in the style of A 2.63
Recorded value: A 8
